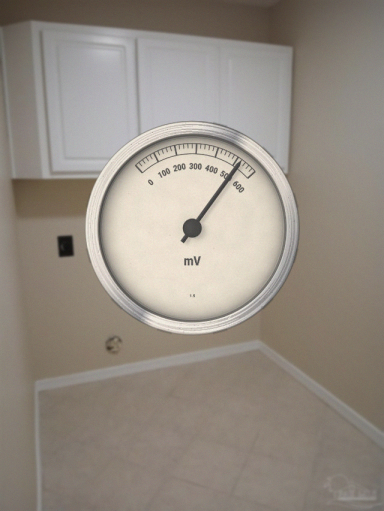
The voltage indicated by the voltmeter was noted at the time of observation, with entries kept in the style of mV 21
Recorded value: mV 520
